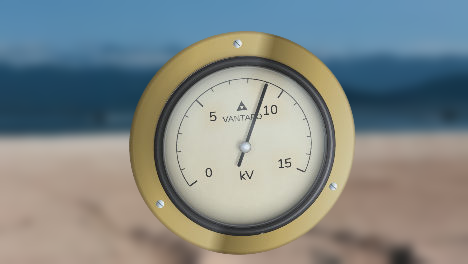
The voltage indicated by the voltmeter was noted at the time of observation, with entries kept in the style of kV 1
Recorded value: kV 9
